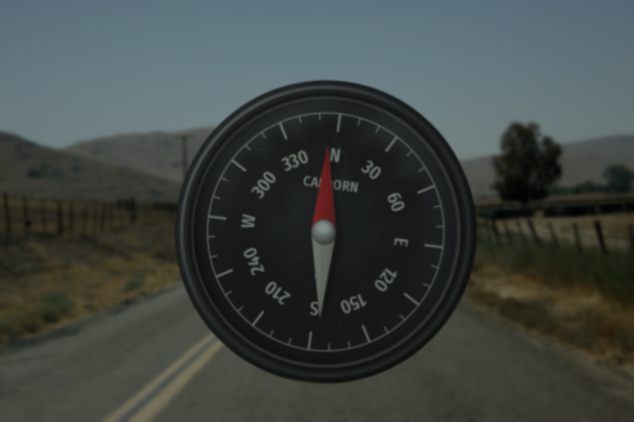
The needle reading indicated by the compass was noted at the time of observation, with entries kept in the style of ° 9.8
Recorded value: ° 355
